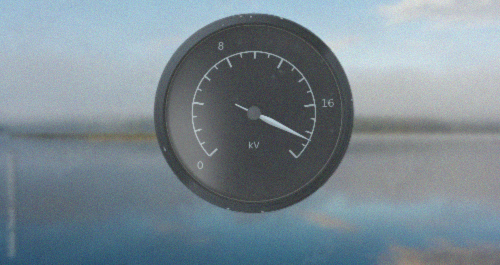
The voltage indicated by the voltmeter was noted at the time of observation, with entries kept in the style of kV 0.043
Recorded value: kV 18.5
